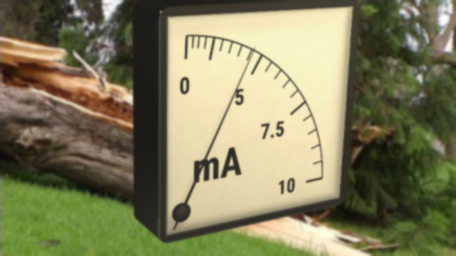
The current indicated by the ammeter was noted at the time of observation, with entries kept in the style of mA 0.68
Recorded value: mA 4.5
